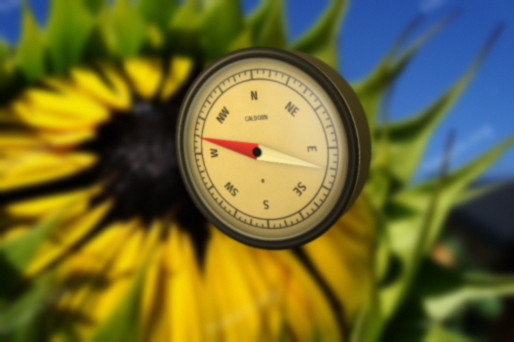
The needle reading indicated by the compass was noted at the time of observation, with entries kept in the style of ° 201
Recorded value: ° 285
